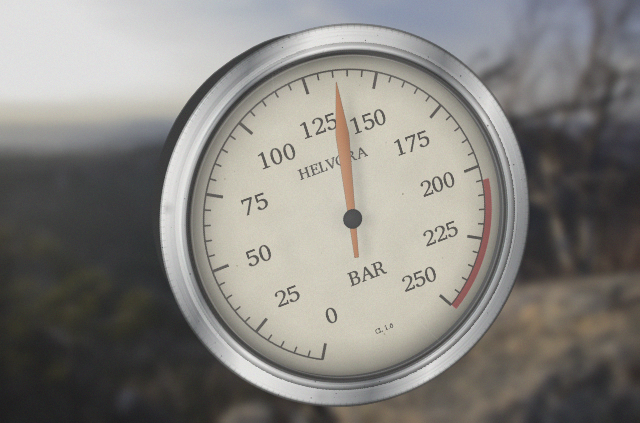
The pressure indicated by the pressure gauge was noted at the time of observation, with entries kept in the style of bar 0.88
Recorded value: bar 135
